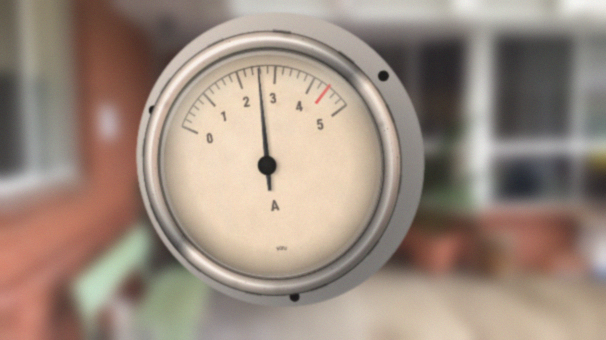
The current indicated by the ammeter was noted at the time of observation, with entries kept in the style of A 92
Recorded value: A 2.6
